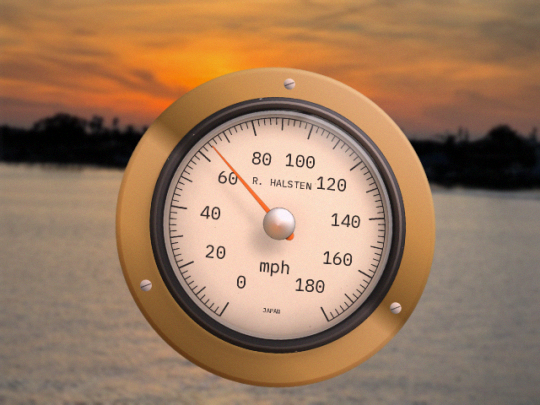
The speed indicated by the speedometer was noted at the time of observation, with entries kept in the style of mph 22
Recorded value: mph 64
